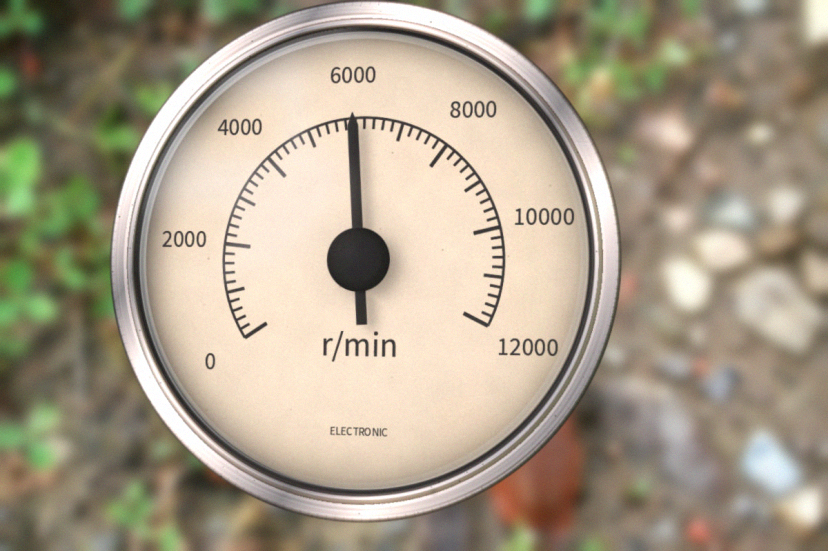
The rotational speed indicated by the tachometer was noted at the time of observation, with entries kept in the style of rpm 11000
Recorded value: rpm 6000
